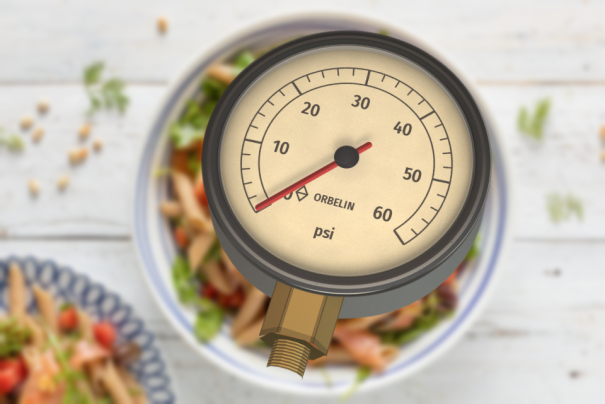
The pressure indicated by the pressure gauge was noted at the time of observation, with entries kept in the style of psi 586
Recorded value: psi 0
